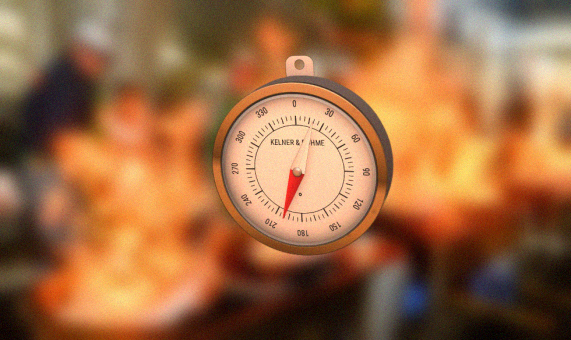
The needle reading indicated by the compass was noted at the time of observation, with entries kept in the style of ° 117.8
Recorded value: ° 200
